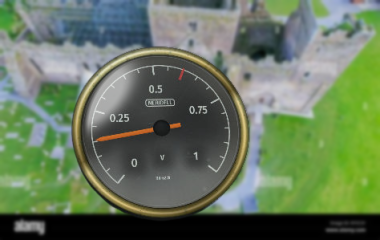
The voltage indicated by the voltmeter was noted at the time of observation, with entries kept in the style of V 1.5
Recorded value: V 0.15
